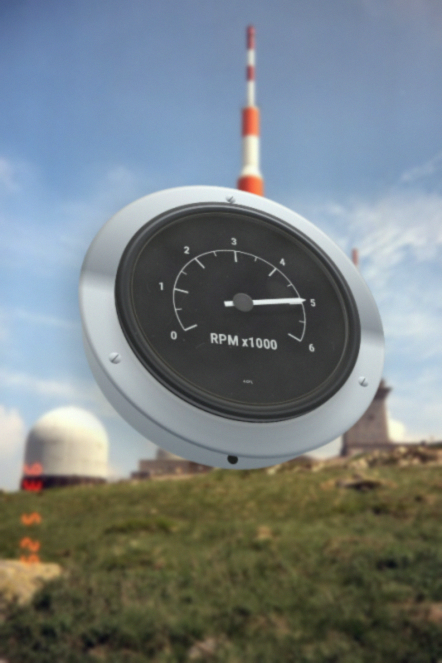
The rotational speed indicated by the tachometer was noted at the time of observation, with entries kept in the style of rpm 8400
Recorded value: rpm 5000
